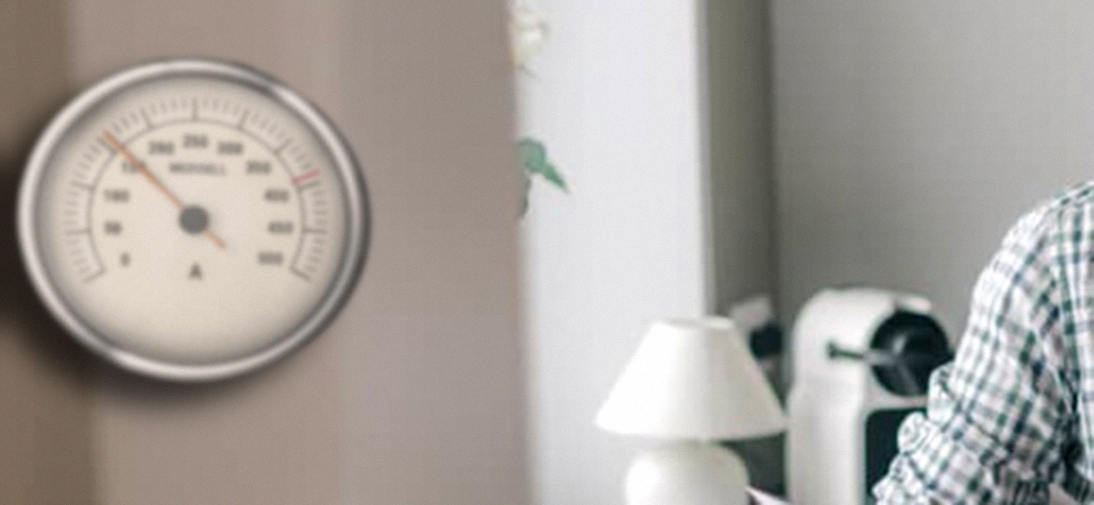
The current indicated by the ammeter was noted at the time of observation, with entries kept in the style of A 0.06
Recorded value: A 160
